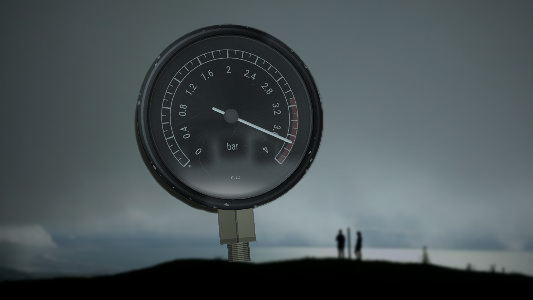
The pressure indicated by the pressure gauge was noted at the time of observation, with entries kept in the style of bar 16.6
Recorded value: bar 3.7
